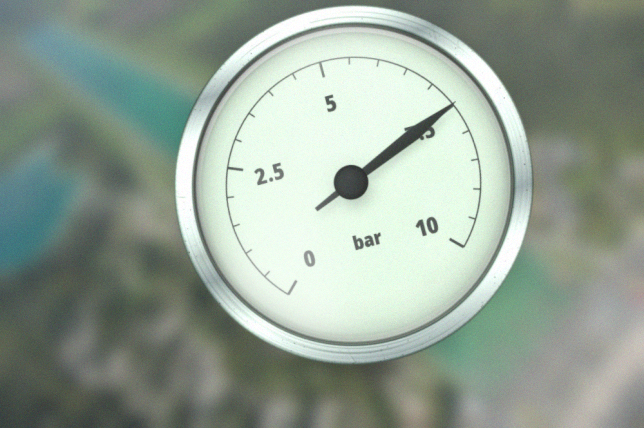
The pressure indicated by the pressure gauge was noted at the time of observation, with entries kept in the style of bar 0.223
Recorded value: bar 7.5
